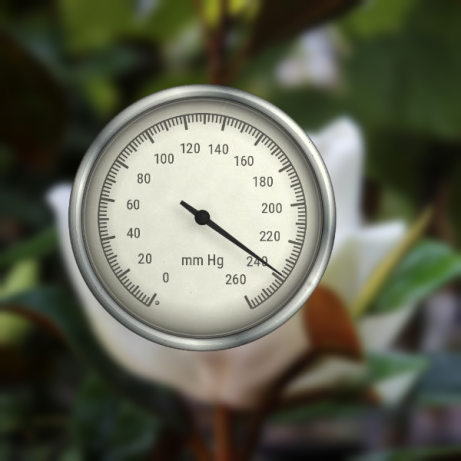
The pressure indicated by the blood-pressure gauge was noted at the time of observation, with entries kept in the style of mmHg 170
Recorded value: mmHg 238
